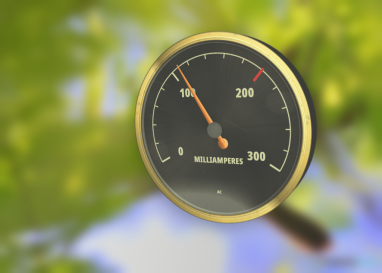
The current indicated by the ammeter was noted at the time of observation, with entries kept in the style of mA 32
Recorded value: mA 110
